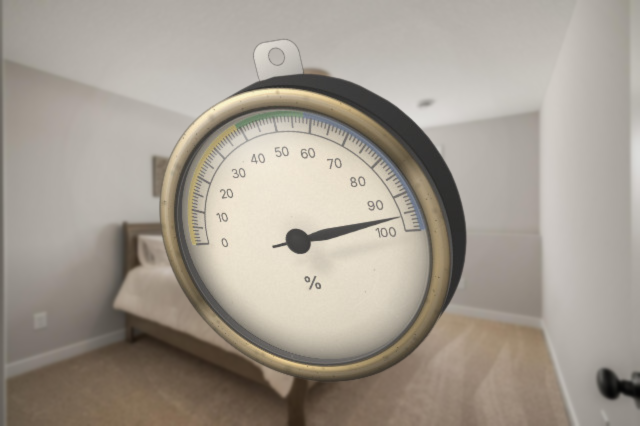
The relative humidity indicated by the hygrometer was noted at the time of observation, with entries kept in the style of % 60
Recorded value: % 95
